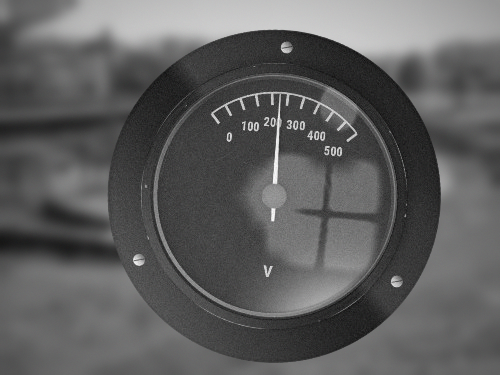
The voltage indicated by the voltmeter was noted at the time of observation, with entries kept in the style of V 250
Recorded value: V 225
